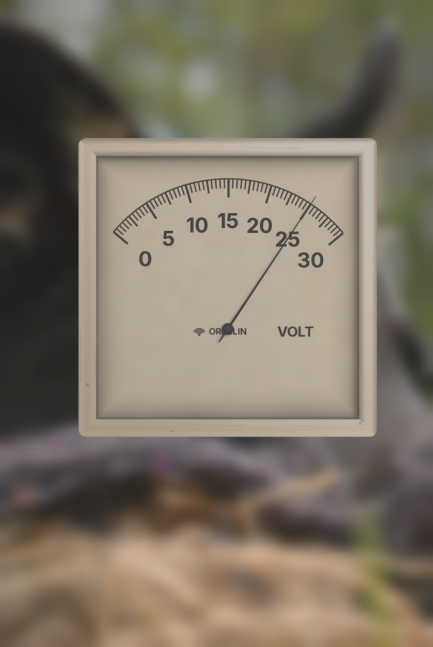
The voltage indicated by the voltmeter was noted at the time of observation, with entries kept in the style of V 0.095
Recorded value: V 25
